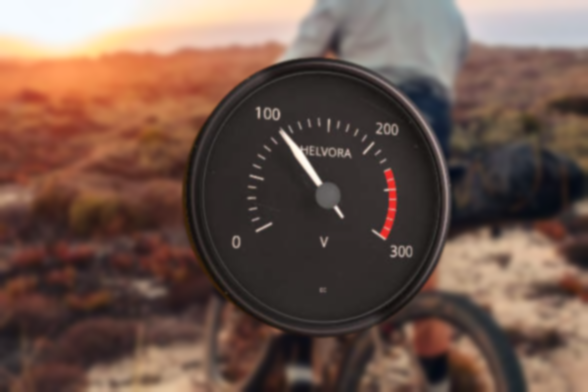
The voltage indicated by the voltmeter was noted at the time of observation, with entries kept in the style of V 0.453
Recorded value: V 100
